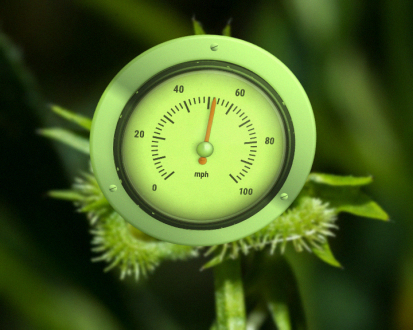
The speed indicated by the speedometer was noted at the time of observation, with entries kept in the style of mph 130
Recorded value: mph 52
